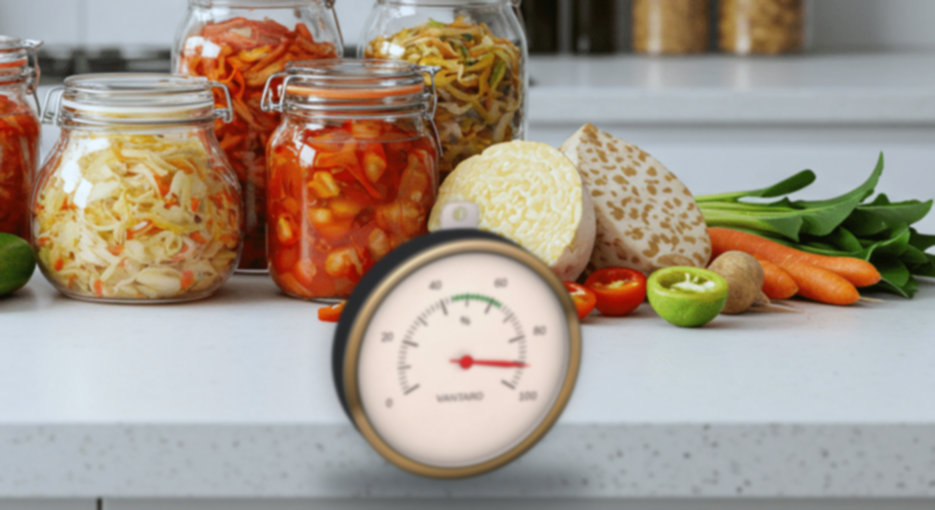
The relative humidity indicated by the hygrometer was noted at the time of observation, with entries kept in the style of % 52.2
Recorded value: % 90
